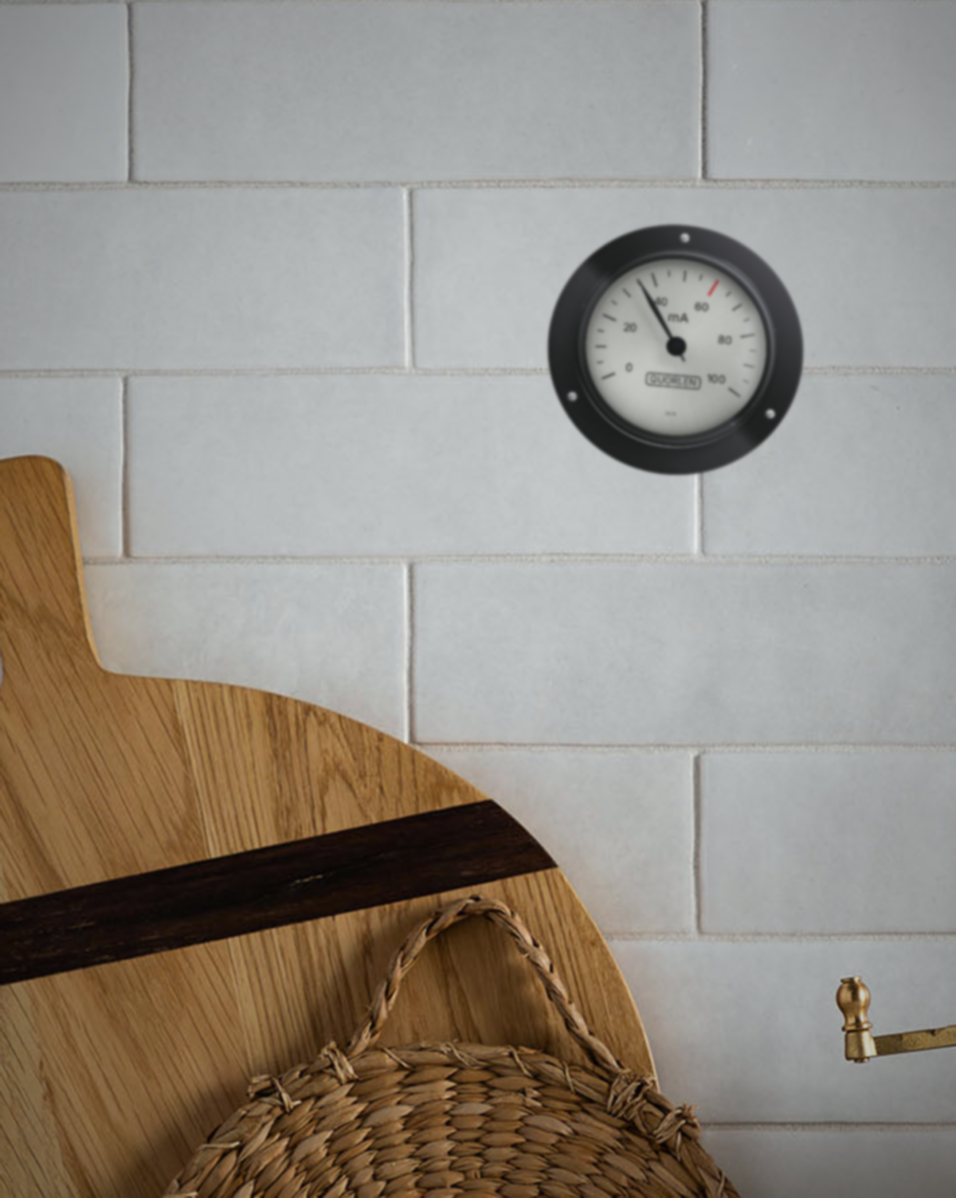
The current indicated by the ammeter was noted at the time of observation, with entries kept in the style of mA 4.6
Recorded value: mA 35
